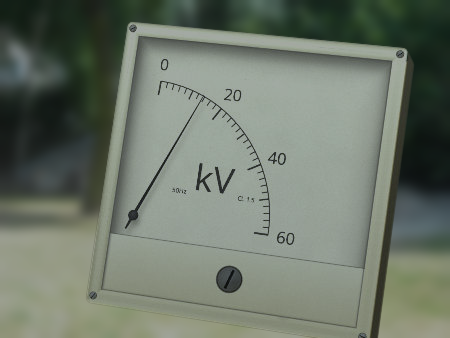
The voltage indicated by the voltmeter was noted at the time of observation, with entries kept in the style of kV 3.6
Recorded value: kV 14
